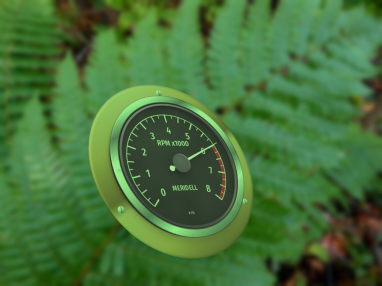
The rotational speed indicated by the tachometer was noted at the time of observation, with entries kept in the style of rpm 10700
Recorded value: rpm 6000
